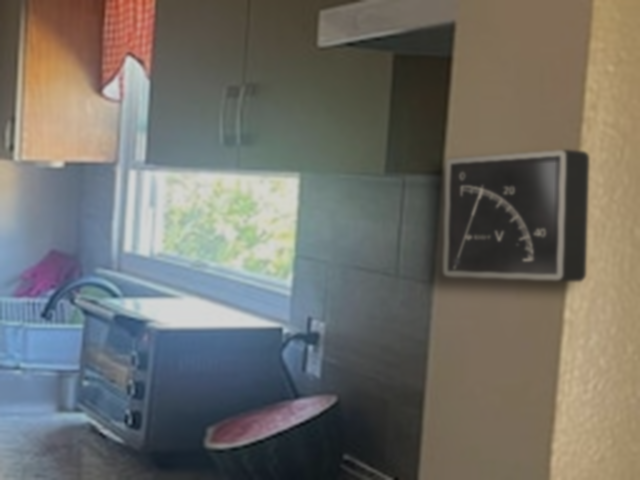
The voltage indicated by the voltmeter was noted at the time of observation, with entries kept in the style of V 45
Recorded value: V 10
